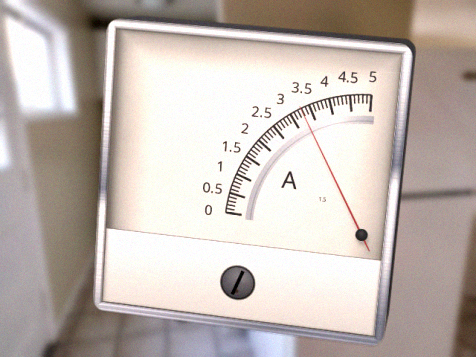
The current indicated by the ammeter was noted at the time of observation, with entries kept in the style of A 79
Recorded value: A 3.3
